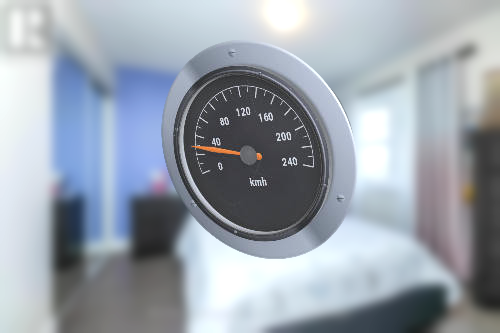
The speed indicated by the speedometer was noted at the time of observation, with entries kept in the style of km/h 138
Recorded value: km/h 30
